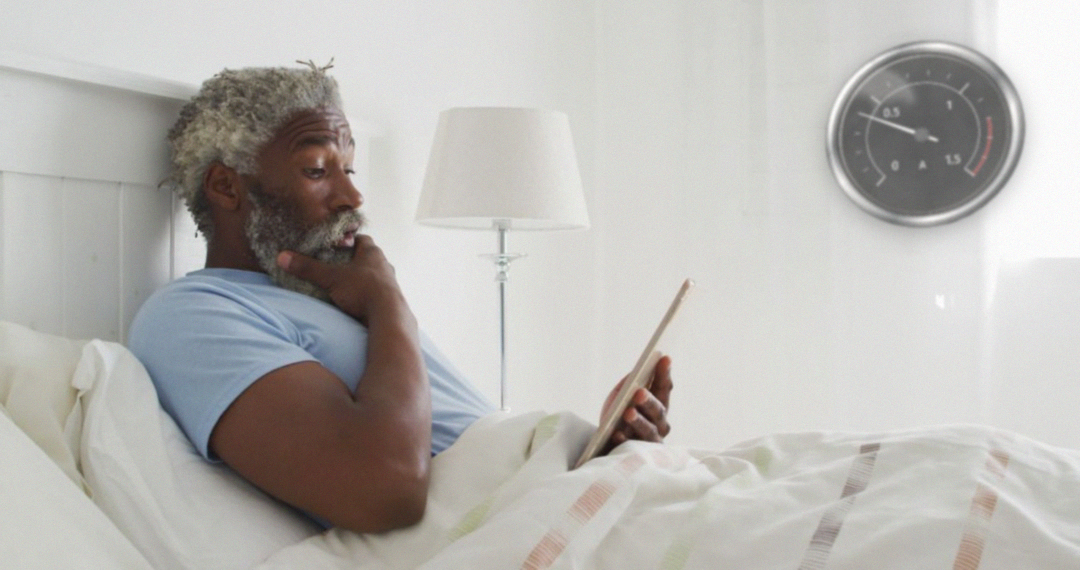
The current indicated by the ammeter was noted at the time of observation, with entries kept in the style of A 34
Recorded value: A 0.4
